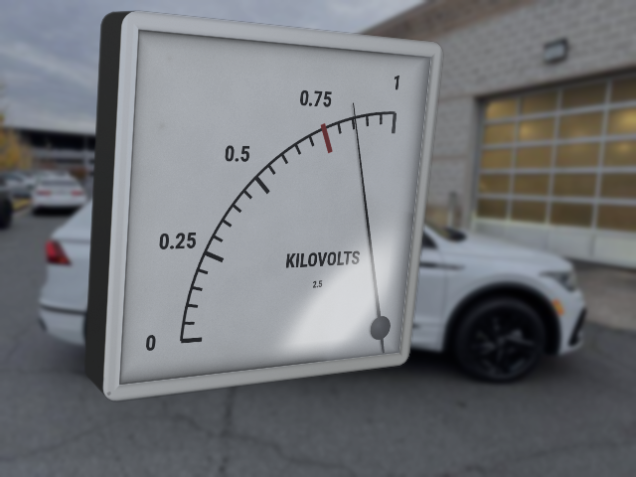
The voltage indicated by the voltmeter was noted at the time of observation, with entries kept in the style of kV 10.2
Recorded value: kV 0.85
